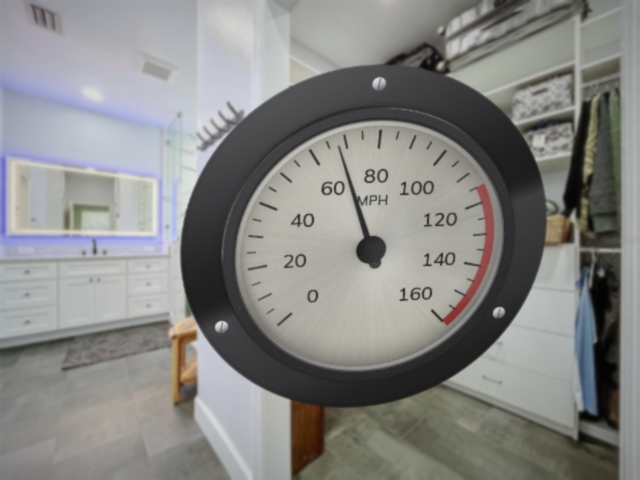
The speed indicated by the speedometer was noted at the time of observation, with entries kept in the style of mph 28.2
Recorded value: mph 67.5
